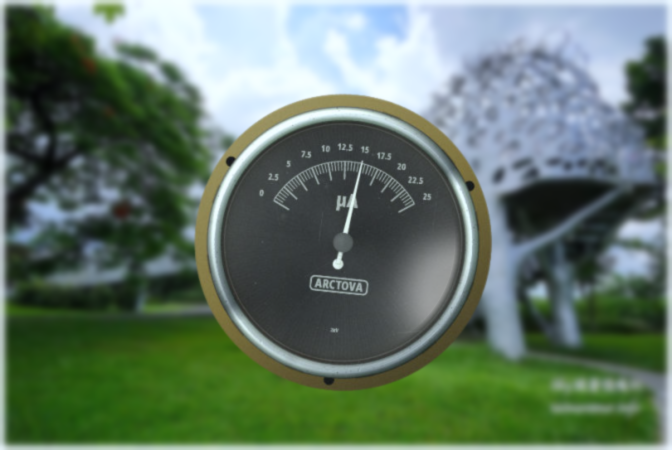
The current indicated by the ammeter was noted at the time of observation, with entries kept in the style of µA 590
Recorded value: µA 15
